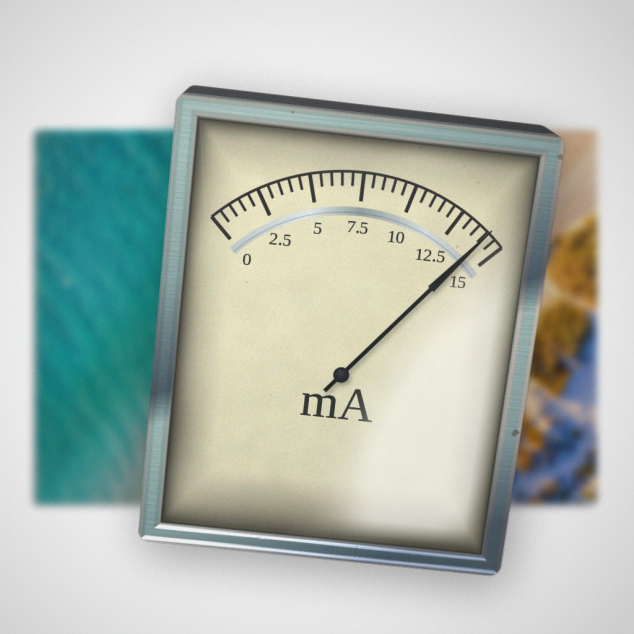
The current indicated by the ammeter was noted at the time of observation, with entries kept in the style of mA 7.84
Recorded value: mA 14
